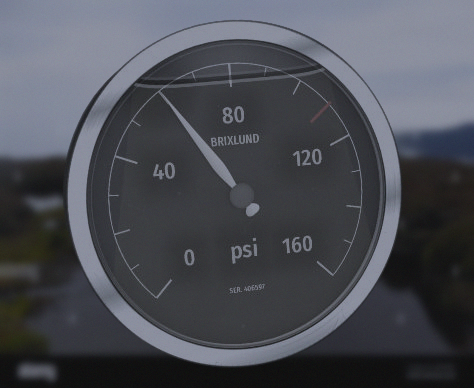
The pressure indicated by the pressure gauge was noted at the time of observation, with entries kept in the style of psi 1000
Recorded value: psi 60
